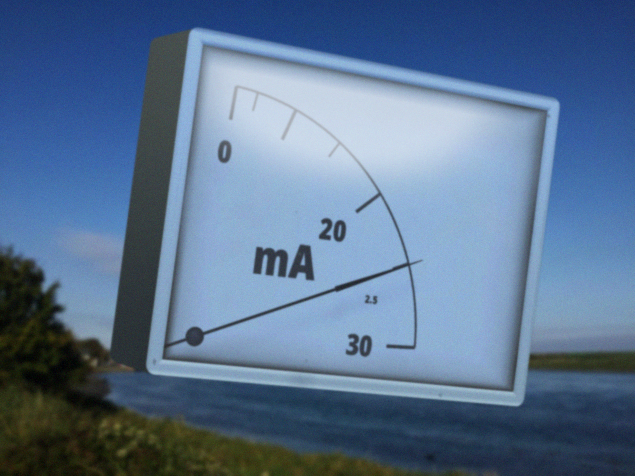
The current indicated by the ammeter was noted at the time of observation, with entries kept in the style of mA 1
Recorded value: mA 25
